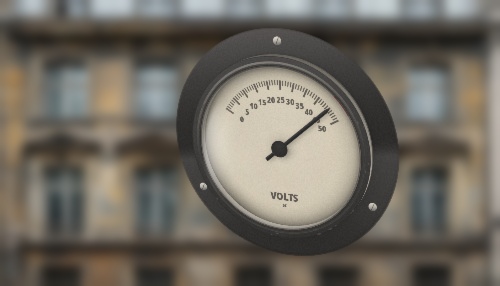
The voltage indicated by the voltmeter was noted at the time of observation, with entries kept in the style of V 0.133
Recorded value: V 45
